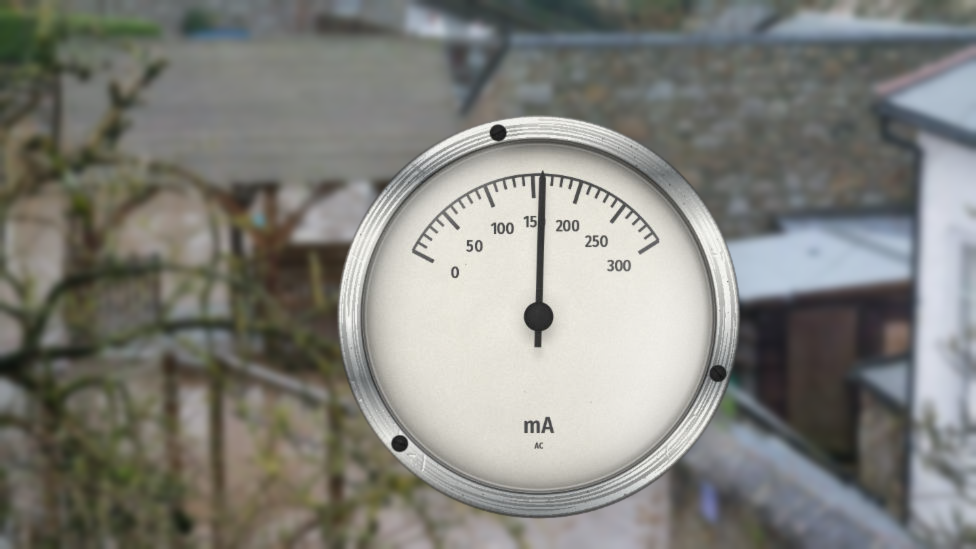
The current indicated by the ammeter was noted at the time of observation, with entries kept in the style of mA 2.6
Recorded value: mA 160
